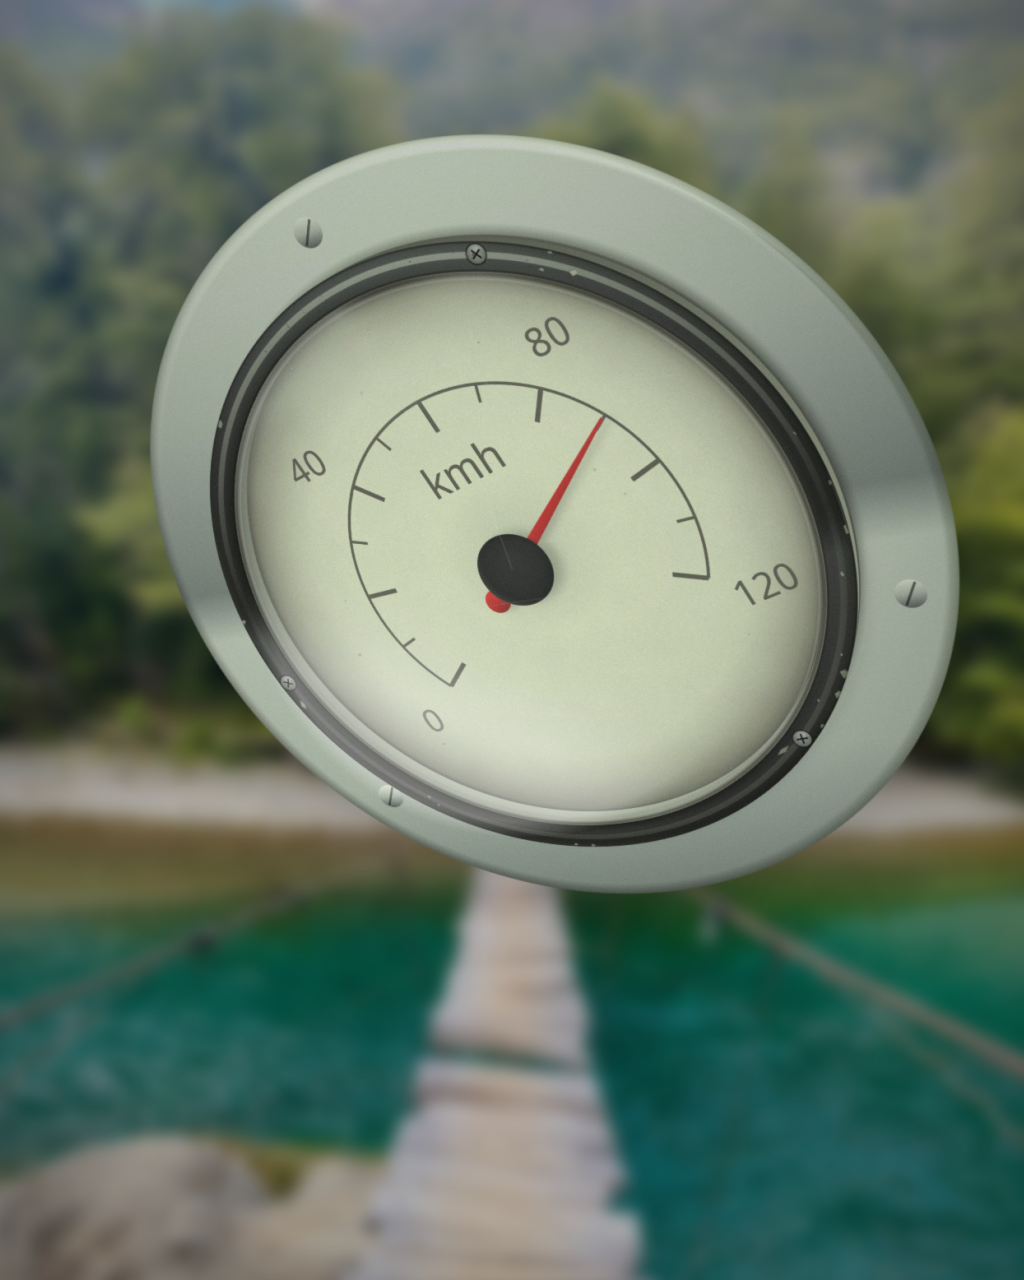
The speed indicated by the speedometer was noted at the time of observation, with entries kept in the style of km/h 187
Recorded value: km/h 90
